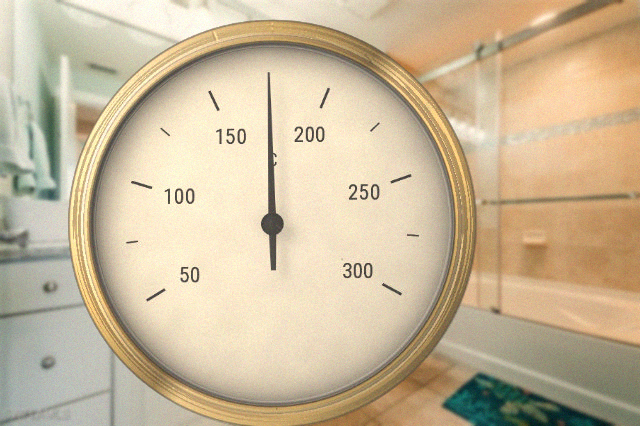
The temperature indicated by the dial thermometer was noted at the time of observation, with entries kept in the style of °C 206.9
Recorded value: °C 175
